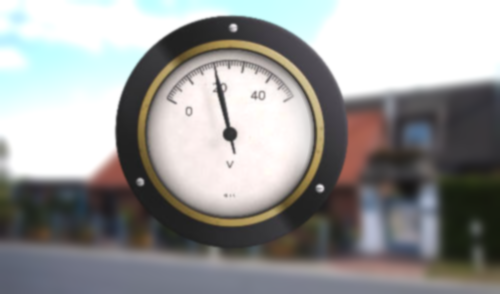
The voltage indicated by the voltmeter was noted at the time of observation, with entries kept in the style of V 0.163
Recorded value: V 20
